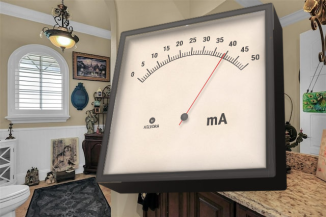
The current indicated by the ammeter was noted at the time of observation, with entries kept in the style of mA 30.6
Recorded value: mA 40
